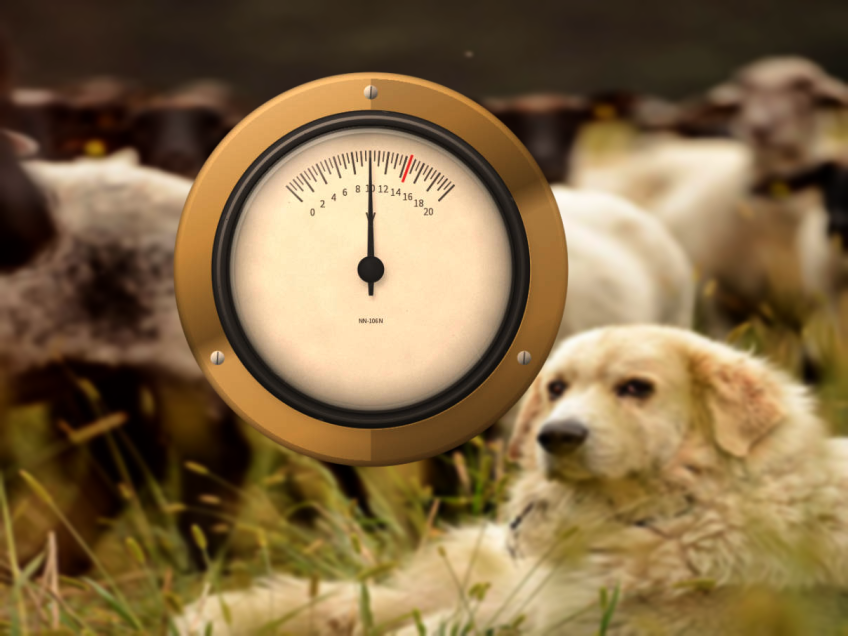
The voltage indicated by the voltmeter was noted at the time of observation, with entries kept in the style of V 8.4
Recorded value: V 10
